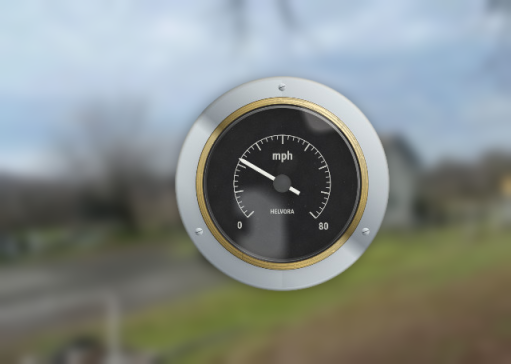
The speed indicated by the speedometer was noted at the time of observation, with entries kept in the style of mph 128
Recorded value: mph 22
